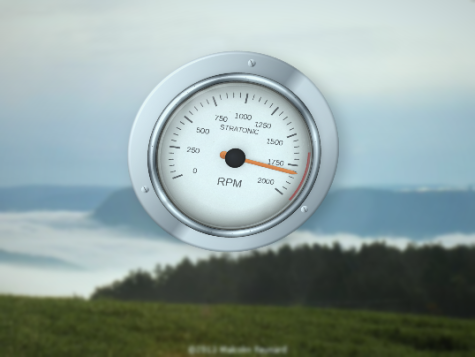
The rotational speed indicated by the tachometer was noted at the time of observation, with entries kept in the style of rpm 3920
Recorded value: rpm 1800
